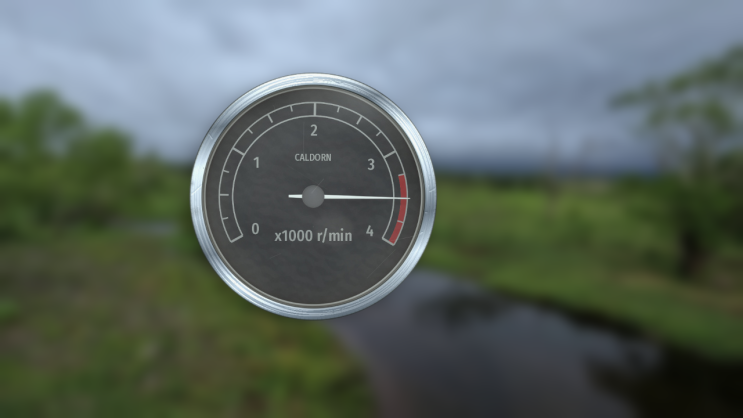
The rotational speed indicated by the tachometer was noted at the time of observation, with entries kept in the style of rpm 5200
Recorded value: rpm 3500
